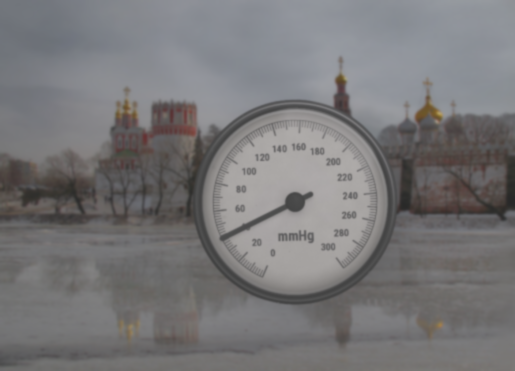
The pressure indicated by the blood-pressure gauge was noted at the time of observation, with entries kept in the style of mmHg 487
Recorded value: mmHg 40
